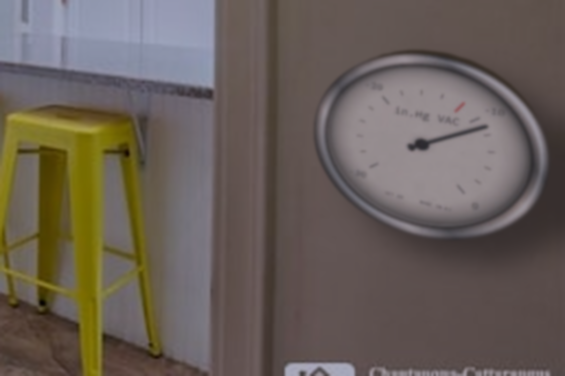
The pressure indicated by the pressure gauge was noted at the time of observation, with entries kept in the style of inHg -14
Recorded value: inHg -9
